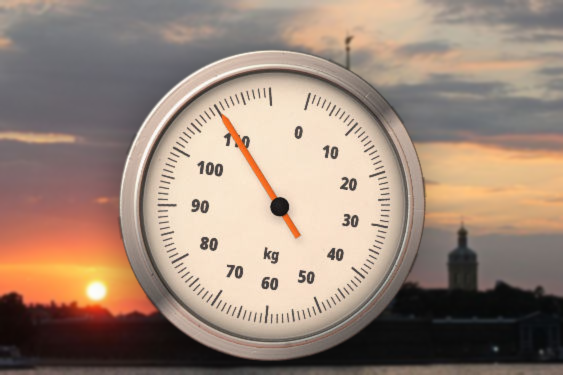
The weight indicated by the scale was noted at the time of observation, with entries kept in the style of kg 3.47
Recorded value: kg 110
